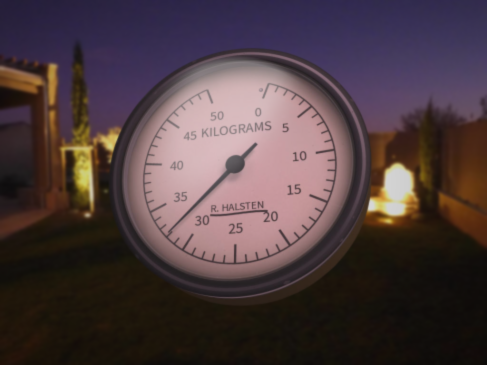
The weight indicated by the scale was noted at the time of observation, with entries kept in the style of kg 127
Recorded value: kg 32
